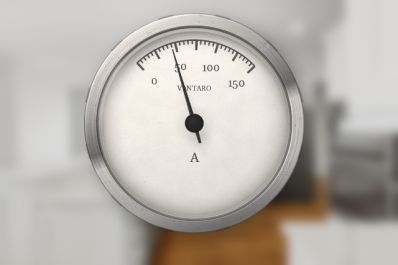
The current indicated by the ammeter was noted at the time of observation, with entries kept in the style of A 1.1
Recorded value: A 45
